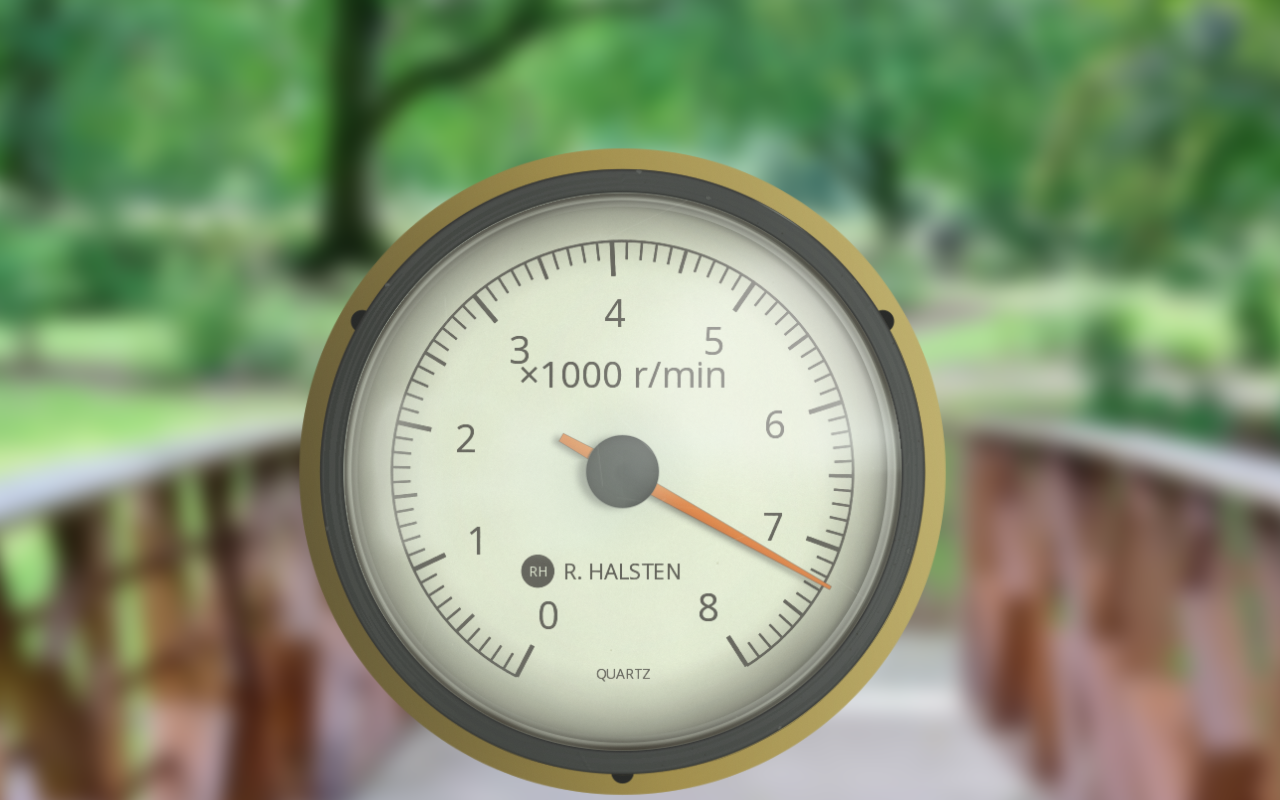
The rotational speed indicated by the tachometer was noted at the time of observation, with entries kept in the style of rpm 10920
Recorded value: rpm 7250
